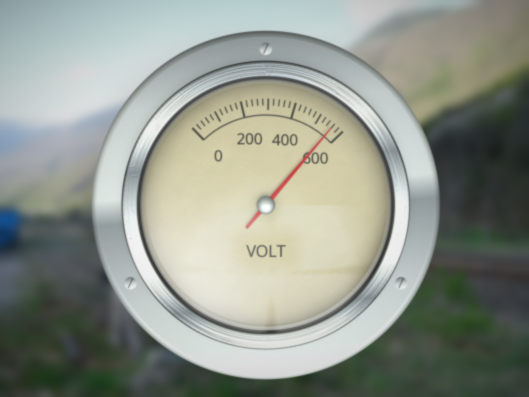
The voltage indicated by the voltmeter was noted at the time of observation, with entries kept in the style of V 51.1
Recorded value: V 560
